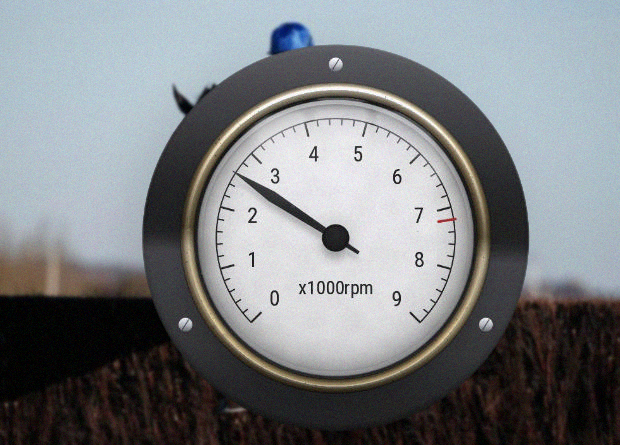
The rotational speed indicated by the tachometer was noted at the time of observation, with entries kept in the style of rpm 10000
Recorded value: rpm 2600
